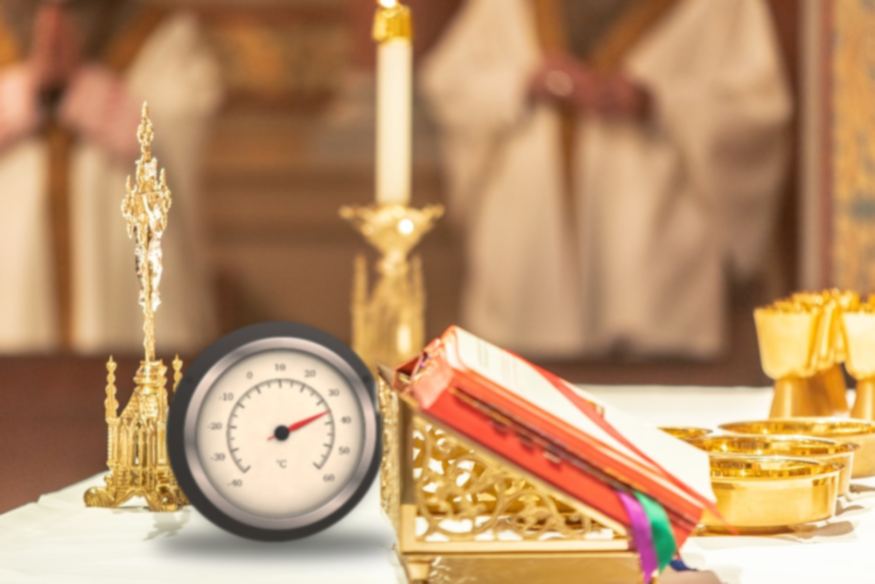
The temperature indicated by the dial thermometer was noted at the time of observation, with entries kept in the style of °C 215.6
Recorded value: °C 35
